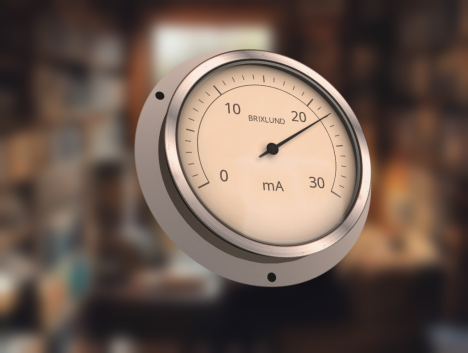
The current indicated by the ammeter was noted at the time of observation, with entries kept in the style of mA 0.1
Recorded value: mA 22
